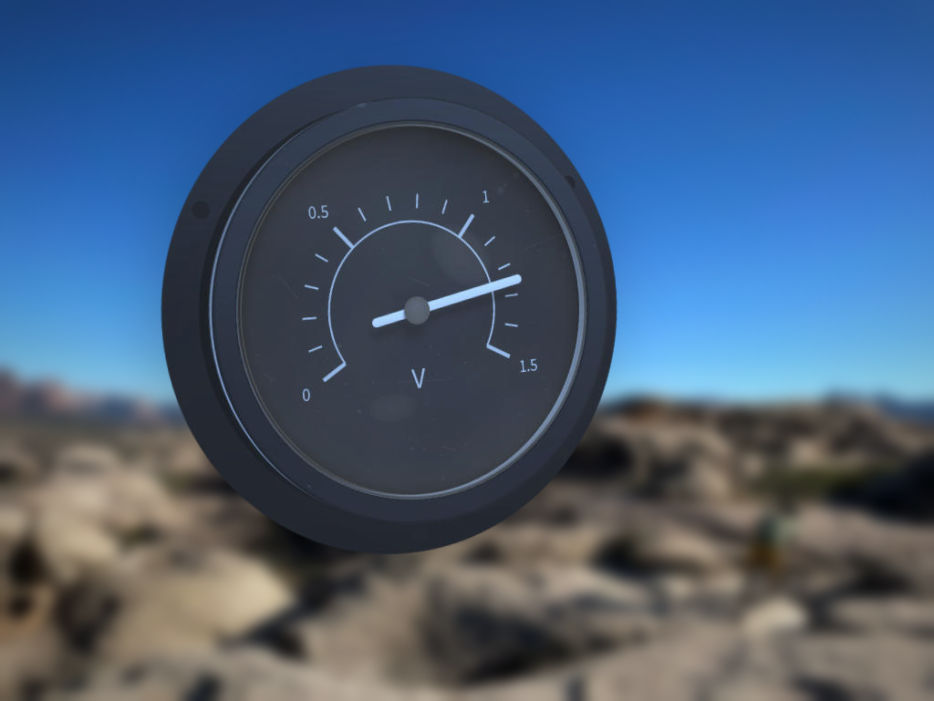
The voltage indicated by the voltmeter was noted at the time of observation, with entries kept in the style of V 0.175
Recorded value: V 1.25
